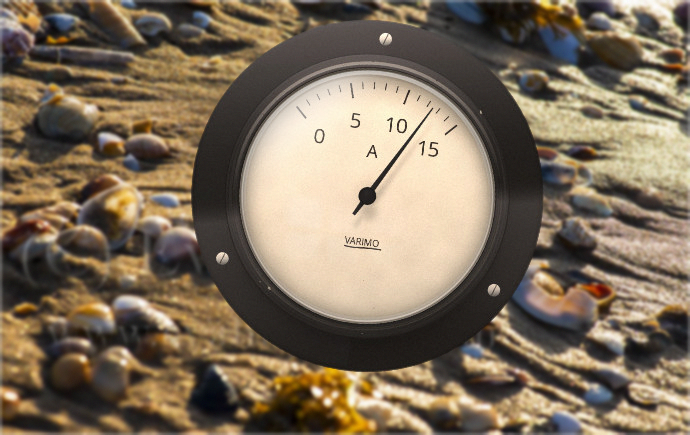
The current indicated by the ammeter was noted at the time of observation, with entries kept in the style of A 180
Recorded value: A 12.5
